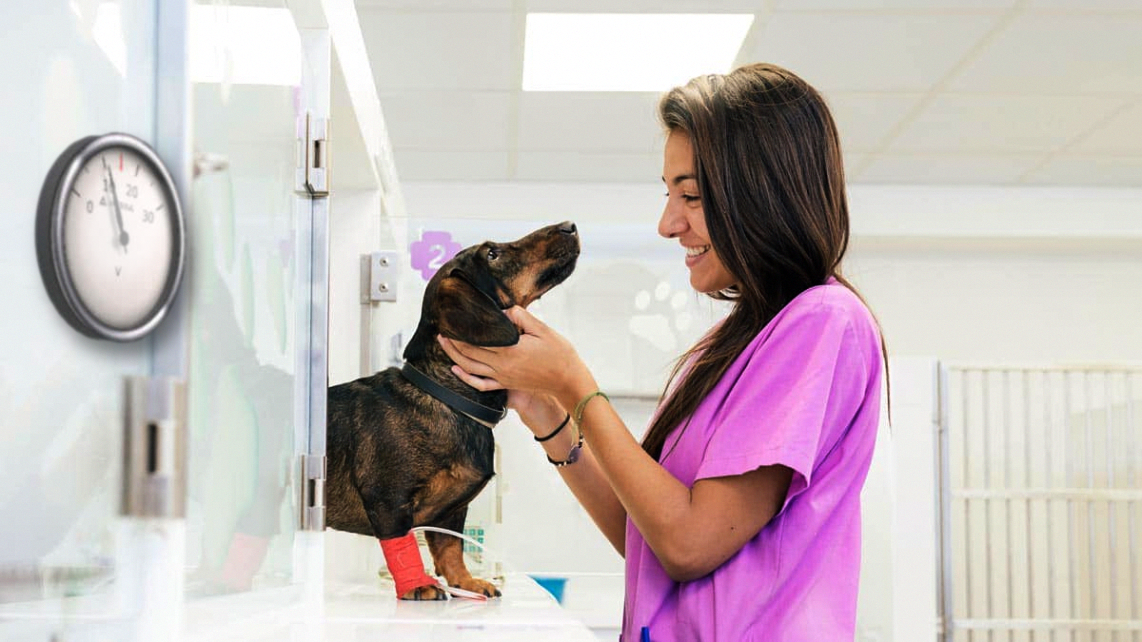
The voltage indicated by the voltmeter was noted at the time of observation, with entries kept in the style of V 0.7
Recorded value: V 10
